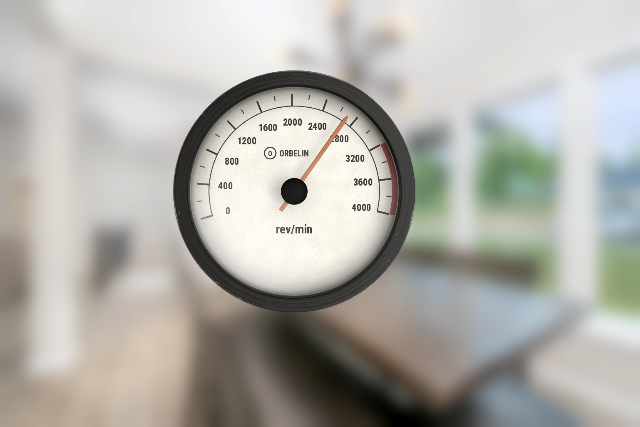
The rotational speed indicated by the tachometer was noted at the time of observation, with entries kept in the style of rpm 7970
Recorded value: rpm 2700
